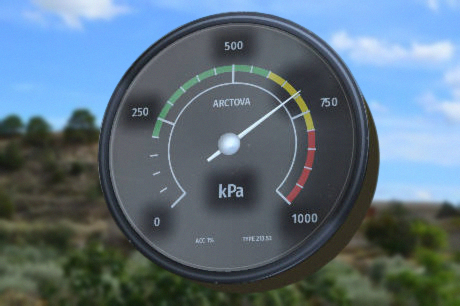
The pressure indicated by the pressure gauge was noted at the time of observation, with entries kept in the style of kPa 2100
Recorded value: kPa 700
